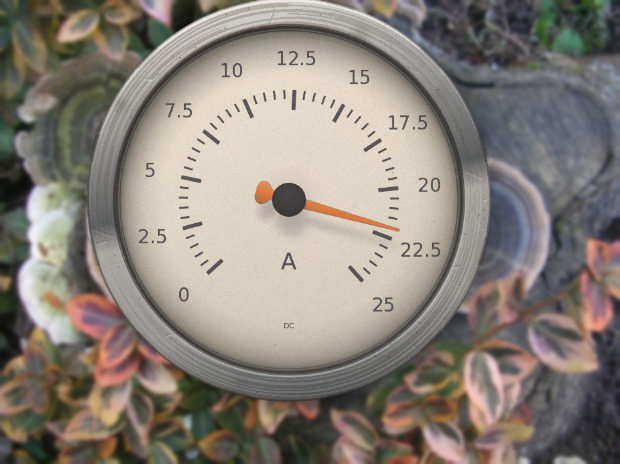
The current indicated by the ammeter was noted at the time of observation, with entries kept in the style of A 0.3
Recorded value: A 22
